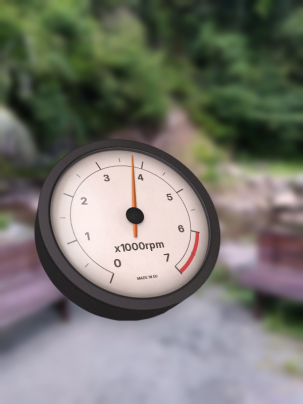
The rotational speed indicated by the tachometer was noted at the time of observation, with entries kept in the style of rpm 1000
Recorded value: rpm 3750
